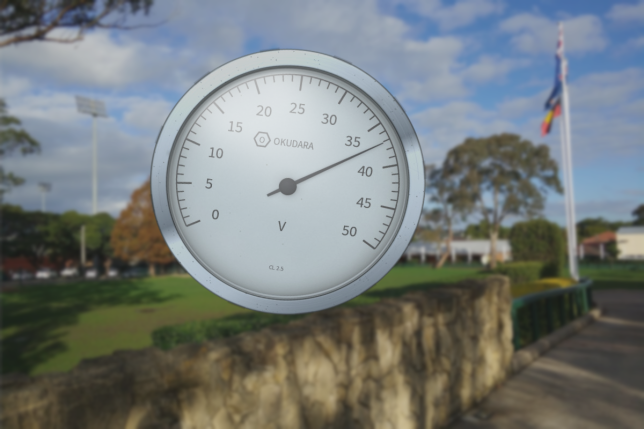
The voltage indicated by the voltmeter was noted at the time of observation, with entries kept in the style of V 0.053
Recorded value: V 37
